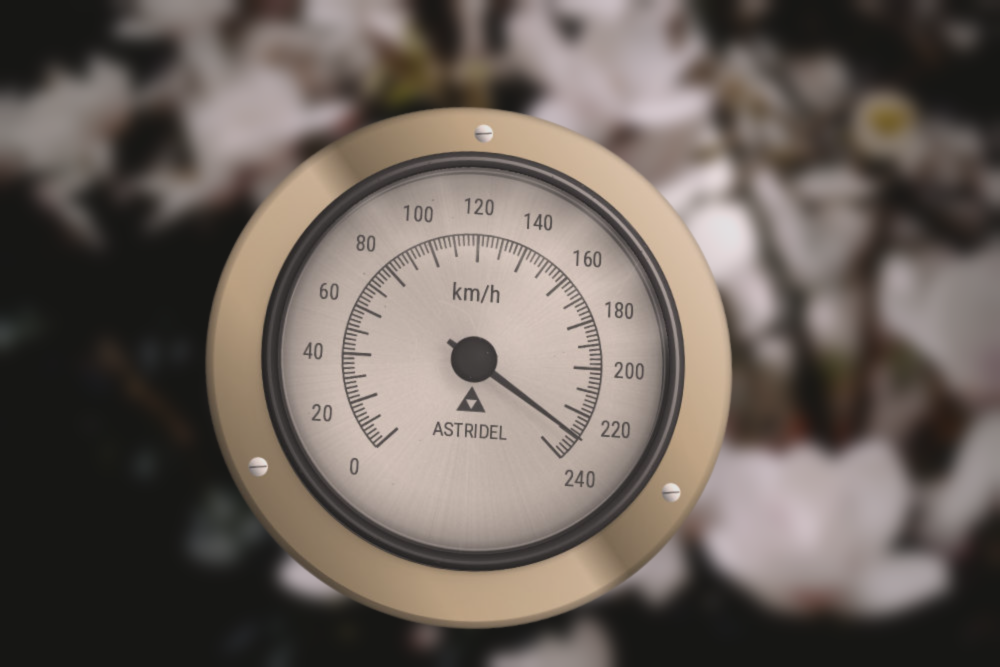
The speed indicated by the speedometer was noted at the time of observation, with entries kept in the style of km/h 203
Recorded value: km/h 230
